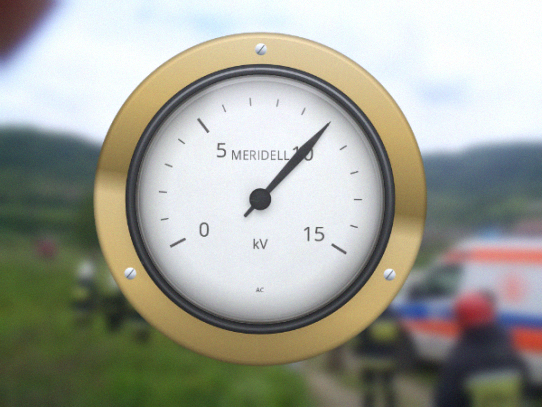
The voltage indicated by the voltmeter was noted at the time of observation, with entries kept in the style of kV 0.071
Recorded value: kV 10
